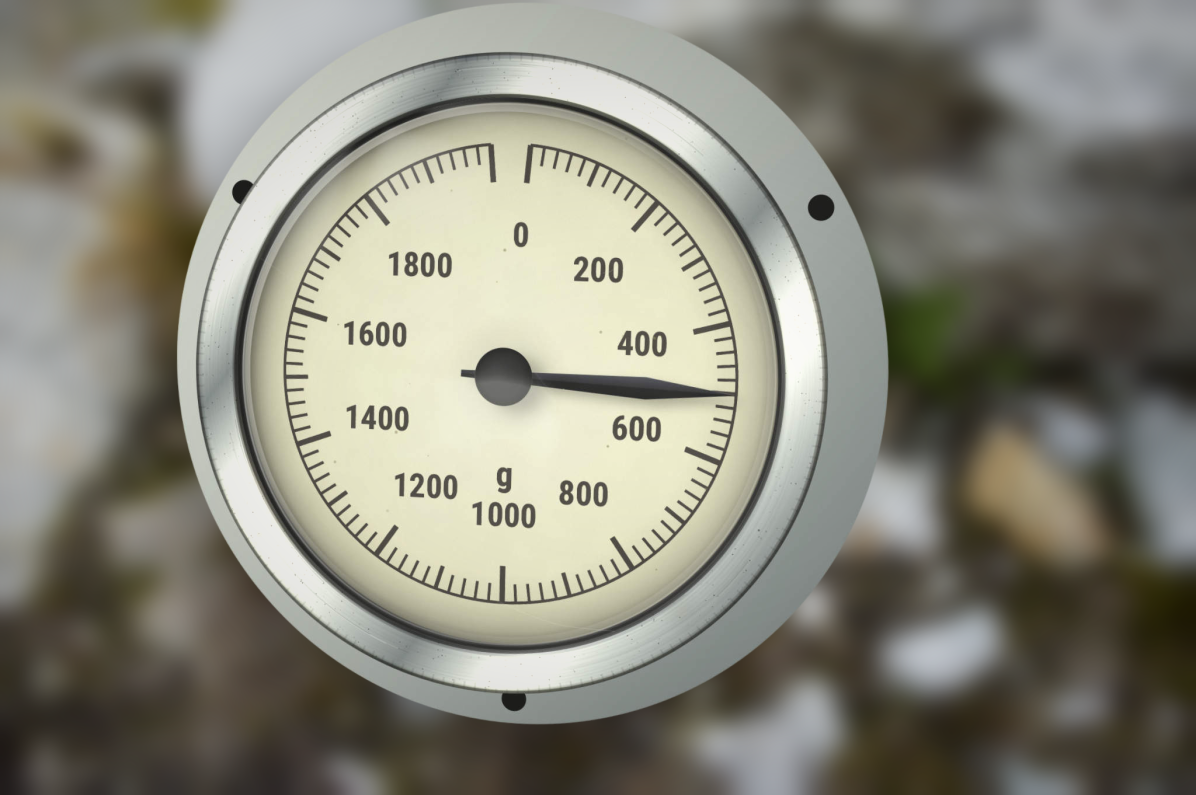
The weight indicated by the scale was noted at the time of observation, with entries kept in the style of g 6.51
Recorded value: g 500
